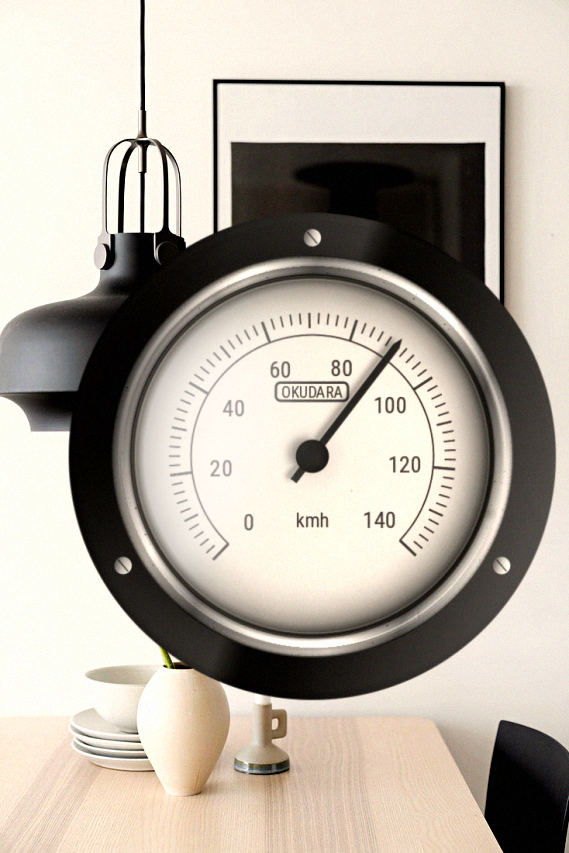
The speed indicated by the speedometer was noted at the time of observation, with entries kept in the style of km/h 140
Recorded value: km/h 90
